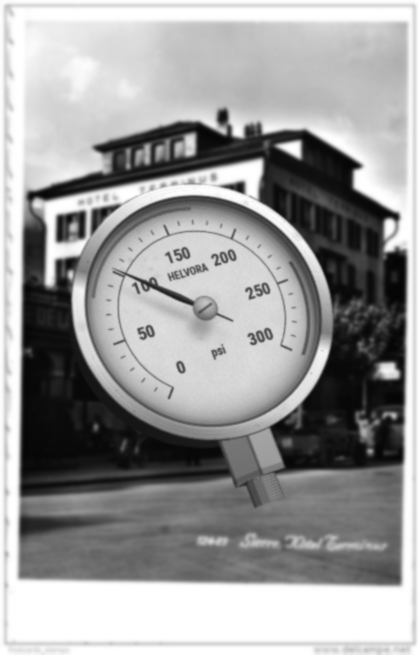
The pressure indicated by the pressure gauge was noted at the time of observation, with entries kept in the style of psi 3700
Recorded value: psi 100
